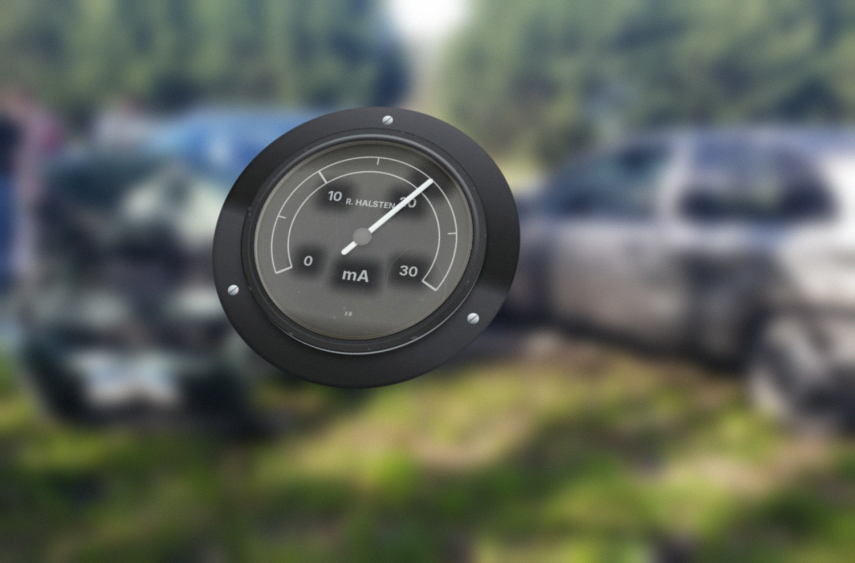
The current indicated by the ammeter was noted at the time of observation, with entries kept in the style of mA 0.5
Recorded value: mA 20
